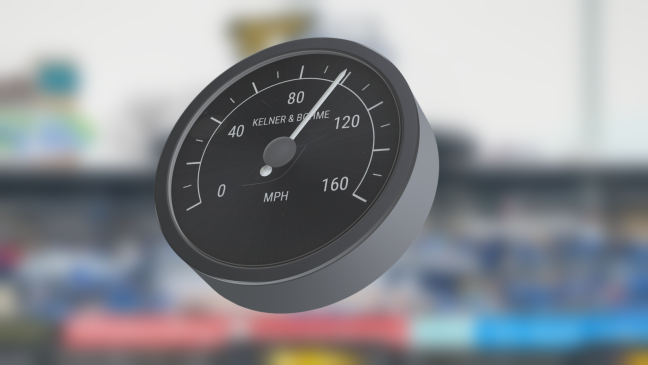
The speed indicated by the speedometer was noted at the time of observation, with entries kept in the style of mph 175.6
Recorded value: mph 100
